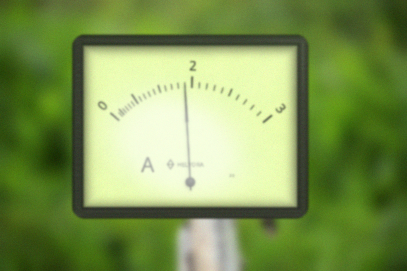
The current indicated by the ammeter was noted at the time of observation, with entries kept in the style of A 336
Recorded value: A 1.9
